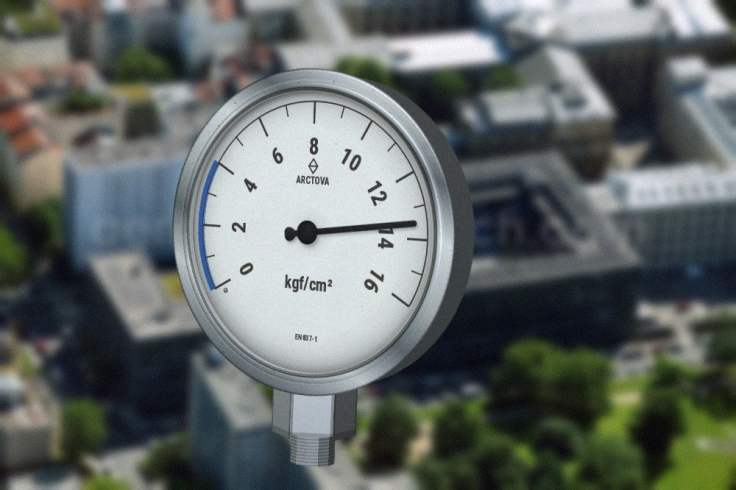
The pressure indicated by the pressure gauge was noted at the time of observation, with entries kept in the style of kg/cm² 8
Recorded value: kg/cm² 13.5
